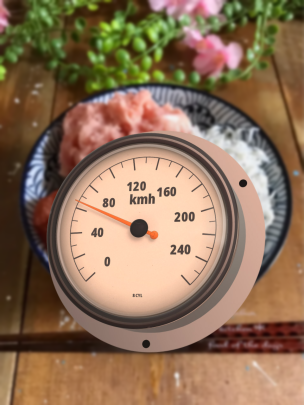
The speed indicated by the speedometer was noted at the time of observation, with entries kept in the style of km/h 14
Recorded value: km/h 65
